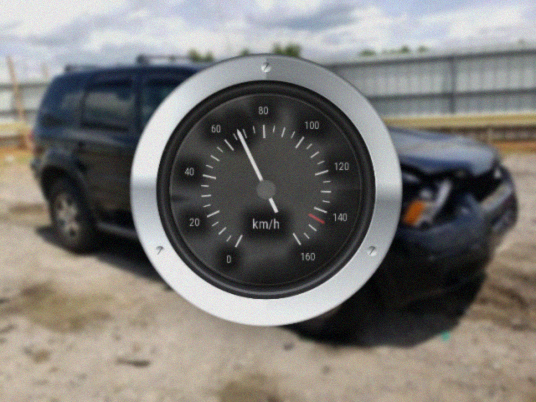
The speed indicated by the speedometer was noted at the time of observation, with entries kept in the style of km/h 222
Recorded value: km/h 67.5
